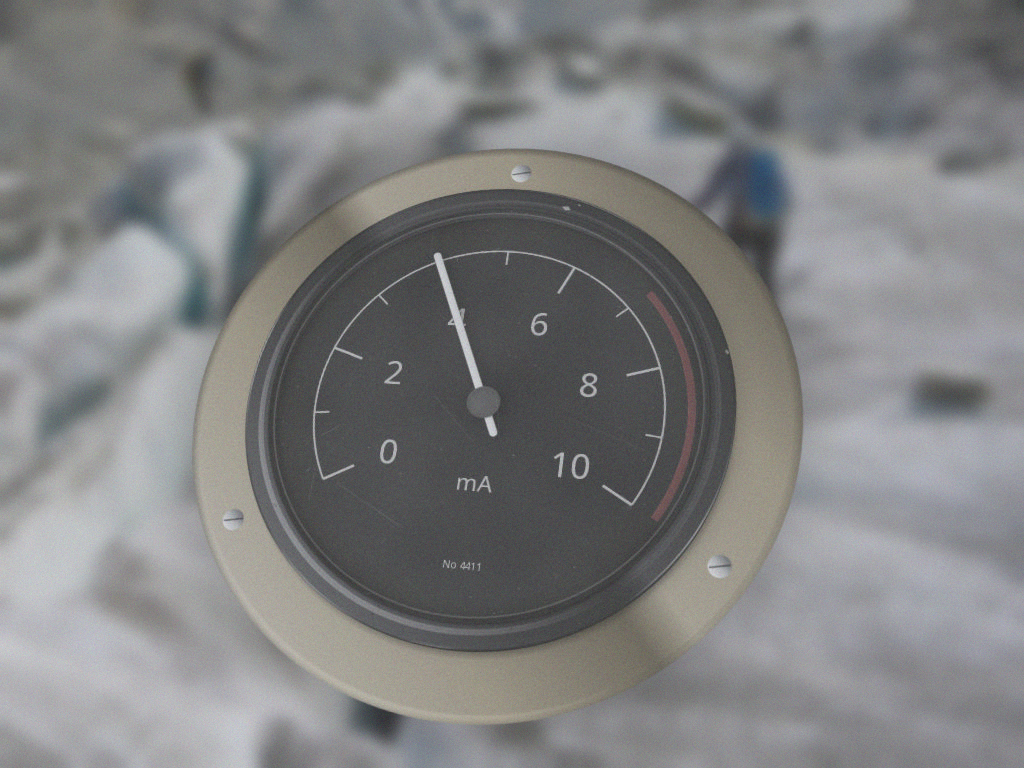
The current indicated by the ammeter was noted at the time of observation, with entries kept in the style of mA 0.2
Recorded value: mA 4
